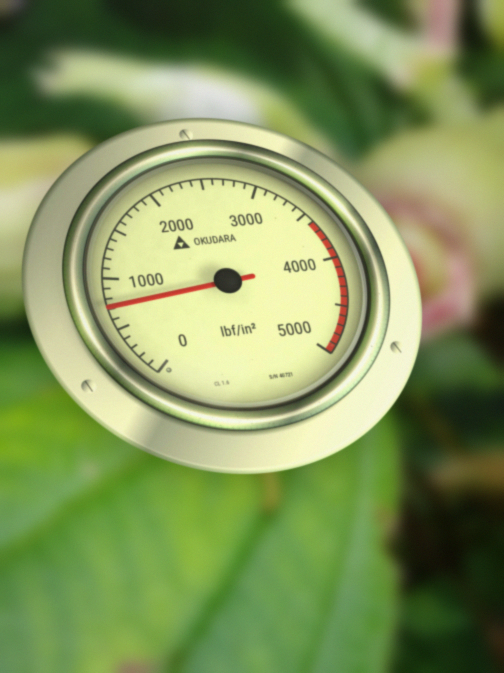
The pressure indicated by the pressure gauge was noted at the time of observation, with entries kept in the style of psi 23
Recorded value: psi 700
